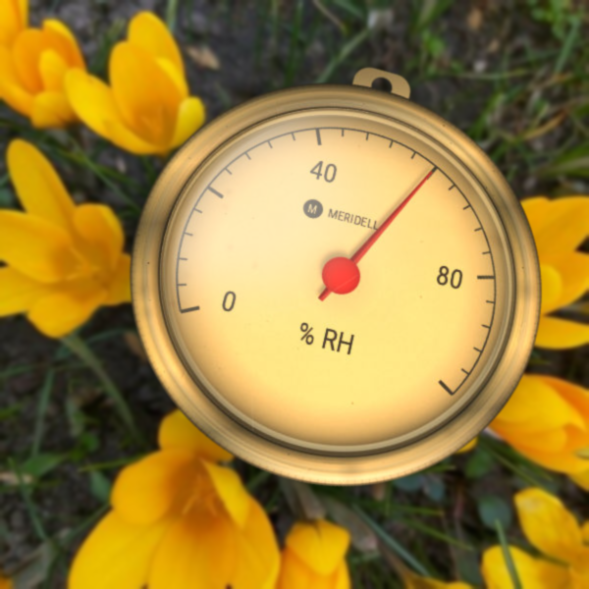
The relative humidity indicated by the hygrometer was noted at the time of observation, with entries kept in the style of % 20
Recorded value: % 60
